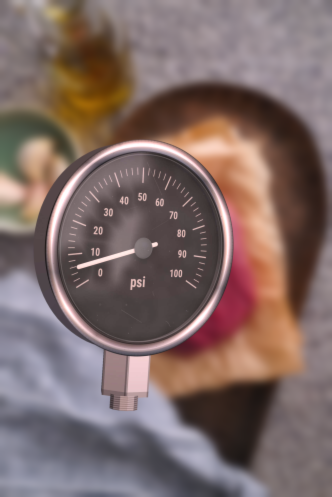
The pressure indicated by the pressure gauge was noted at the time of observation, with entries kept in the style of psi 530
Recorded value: psi 6
